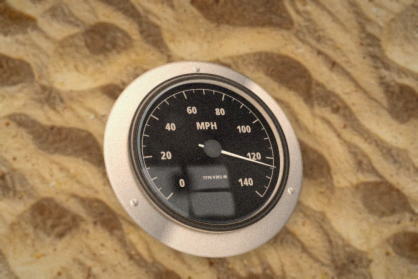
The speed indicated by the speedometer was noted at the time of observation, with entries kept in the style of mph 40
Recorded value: mph 125
